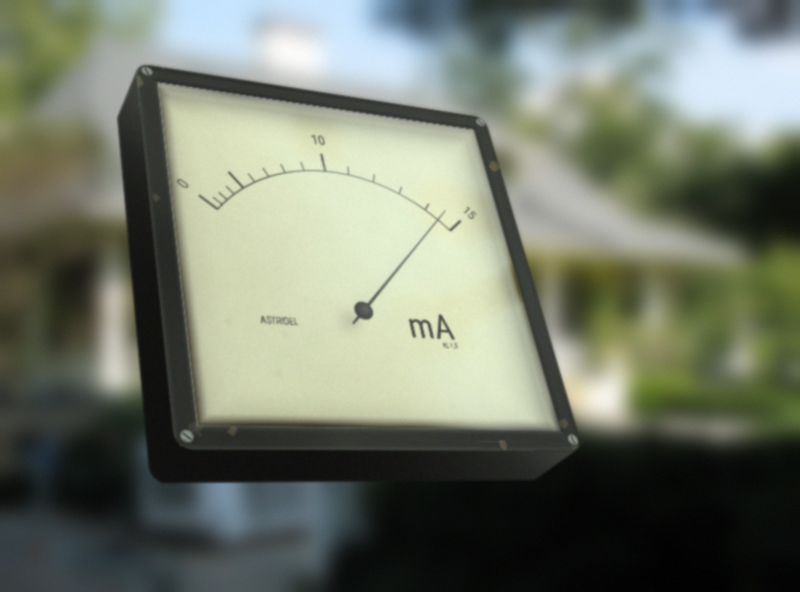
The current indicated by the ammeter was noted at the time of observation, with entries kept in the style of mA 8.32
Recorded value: mA 14.5
